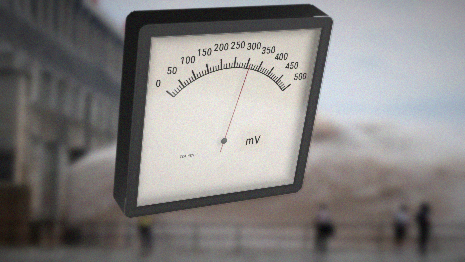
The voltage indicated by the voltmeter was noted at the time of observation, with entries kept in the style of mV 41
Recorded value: mV 300
